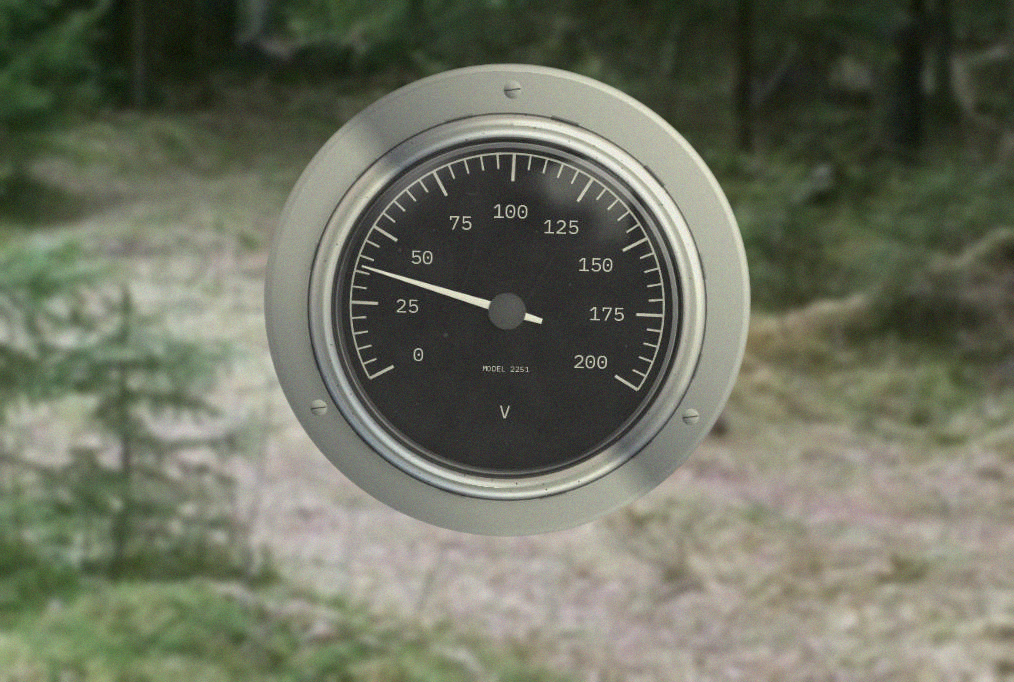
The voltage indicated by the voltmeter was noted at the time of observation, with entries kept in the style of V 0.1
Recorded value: V 37.5
